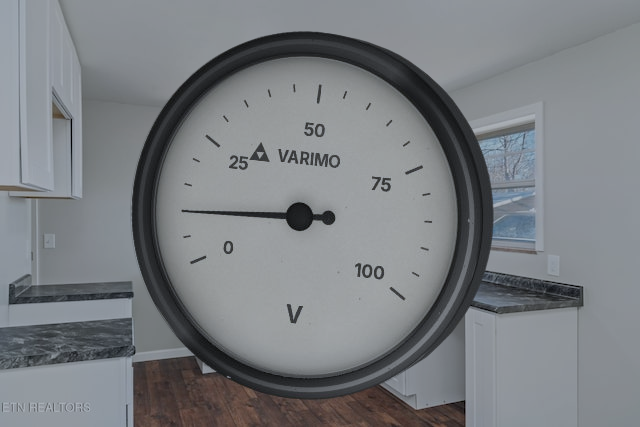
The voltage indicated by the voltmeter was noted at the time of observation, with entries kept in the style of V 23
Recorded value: V 10
